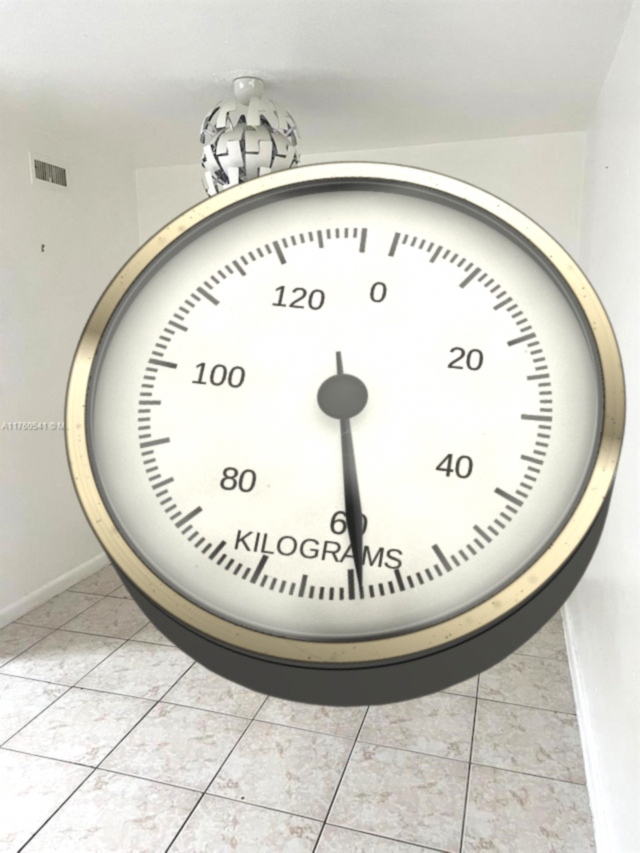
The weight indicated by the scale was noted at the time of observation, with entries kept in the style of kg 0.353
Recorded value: kg 59
